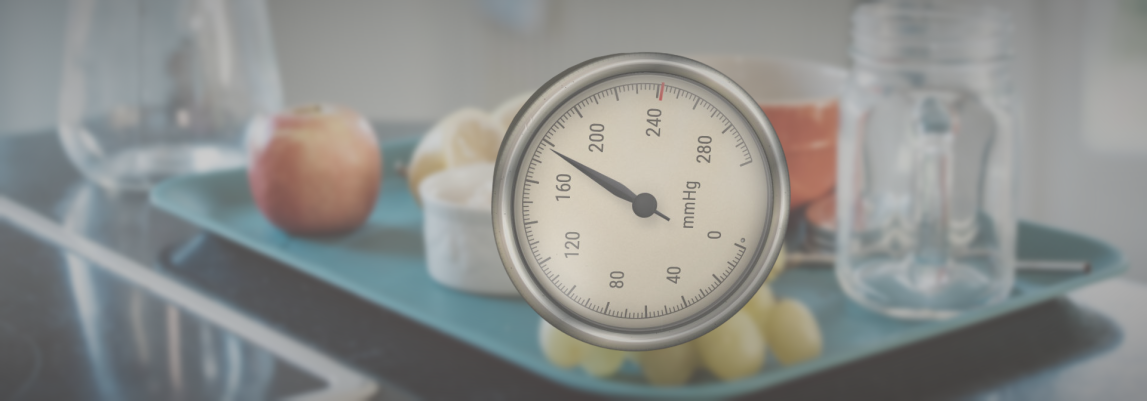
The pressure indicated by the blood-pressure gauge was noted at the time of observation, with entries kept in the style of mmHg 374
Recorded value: mmHg 178
